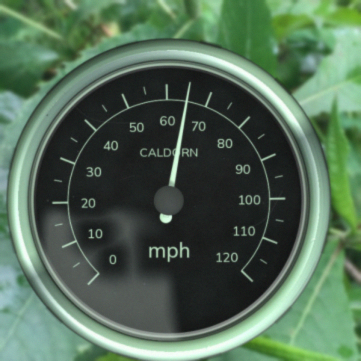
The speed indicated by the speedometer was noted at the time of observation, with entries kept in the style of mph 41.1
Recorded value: mph 65
